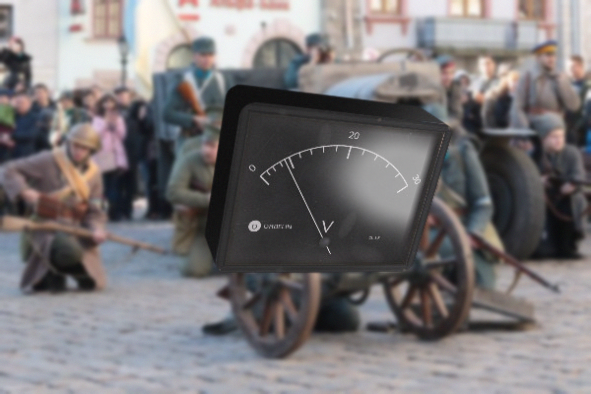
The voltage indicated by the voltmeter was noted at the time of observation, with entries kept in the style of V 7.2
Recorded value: V 9
